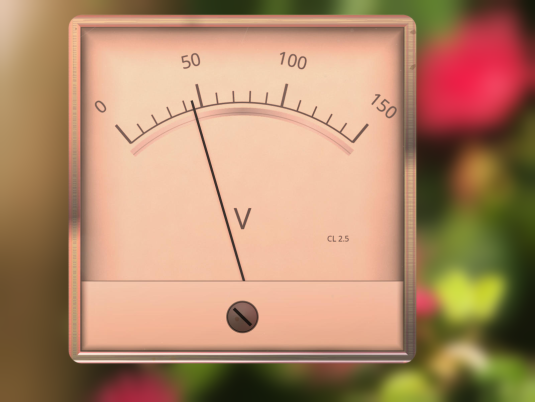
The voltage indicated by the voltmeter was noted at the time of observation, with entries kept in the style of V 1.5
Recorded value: V 45
